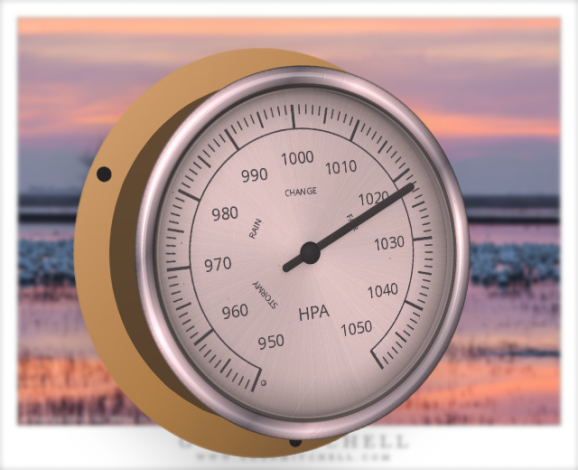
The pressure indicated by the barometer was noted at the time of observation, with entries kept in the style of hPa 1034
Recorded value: hPa 1022
